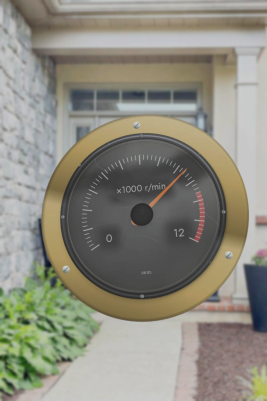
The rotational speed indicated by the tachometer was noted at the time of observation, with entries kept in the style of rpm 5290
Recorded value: rpm 8400
